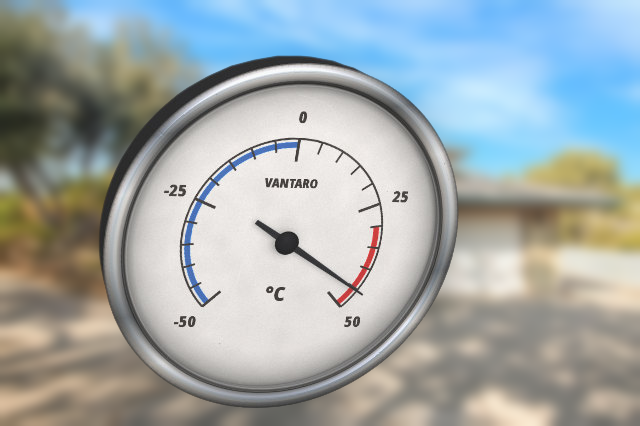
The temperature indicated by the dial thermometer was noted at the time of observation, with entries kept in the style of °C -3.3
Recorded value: °C 45
